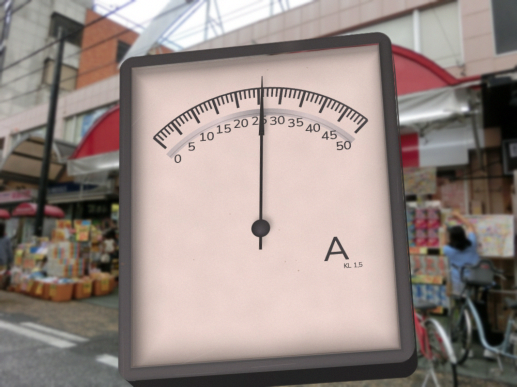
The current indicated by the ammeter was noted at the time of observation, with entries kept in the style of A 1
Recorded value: A 26
